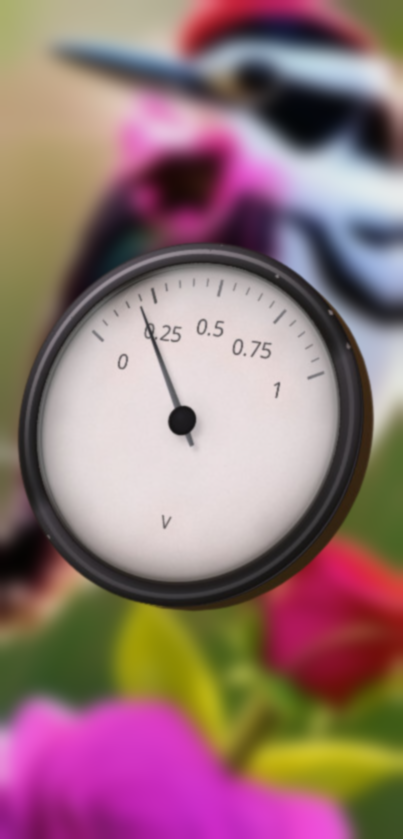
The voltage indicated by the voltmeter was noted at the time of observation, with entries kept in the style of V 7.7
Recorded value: V 0.2
